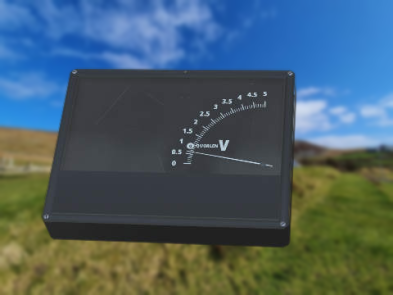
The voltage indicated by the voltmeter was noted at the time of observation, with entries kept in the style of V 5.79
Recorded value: V 0.5
